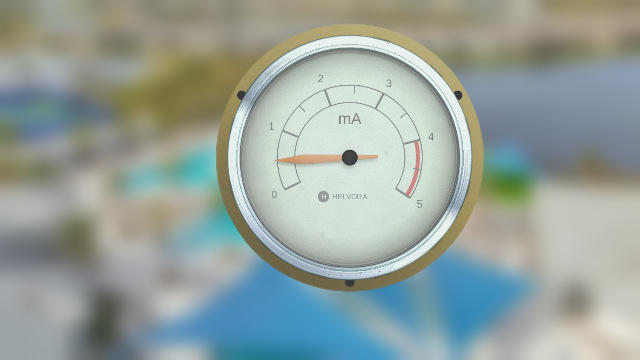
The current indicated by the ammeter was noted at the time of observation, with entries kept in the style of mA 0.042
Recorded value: mA 0.5
